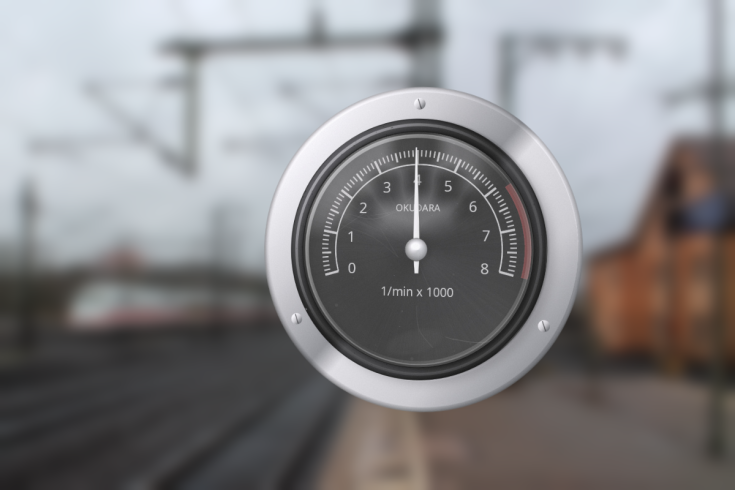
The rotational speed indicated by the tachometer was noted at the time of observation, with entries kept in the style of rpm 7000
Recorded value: rpm 4000
